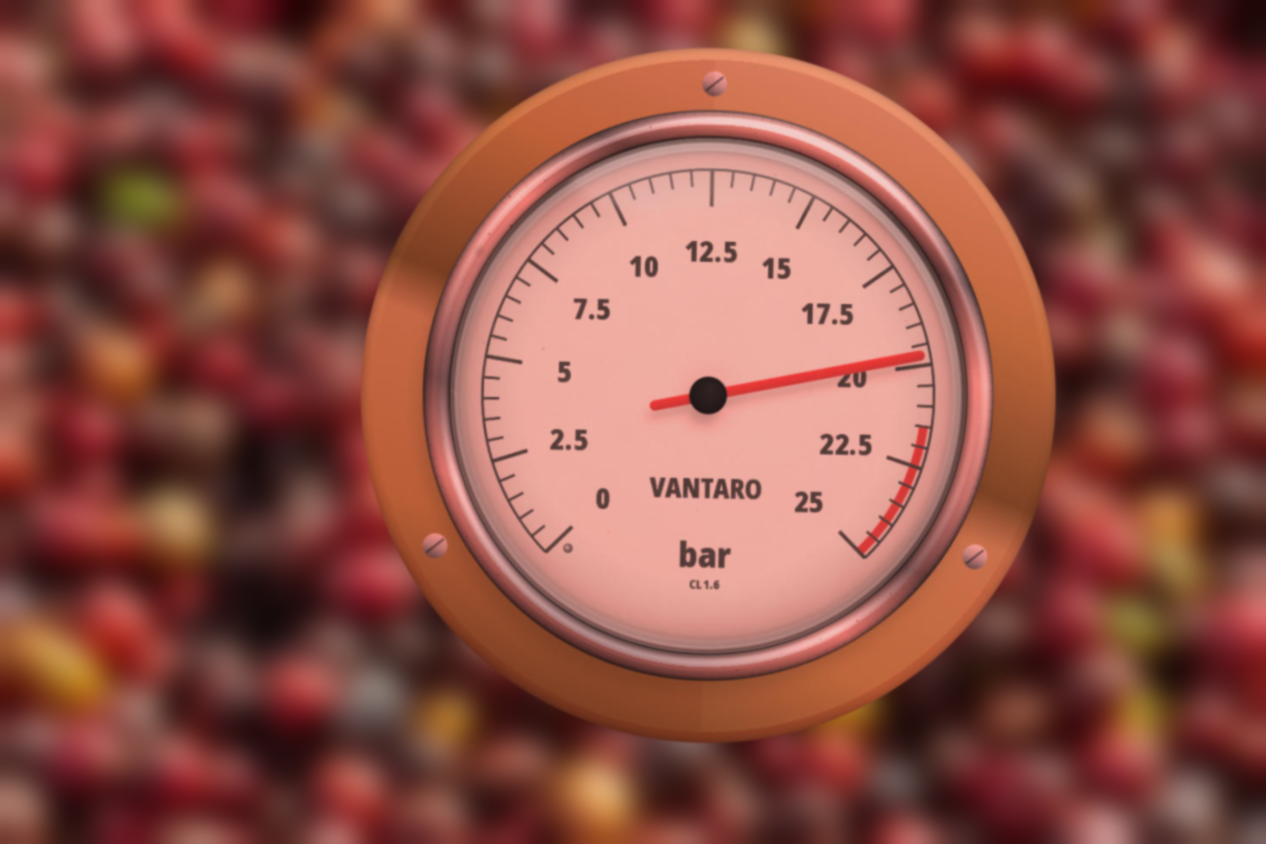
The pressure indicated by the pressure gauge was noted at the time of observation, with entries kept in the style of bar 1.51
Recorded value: bar 19.75
